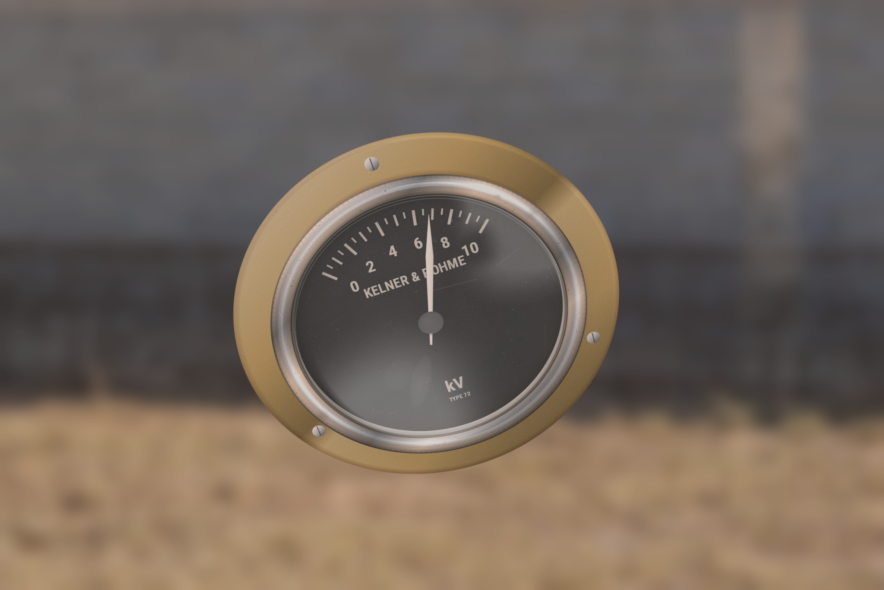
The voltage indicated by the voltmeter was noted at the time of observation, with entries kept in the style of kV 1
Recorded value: kV 6.75
